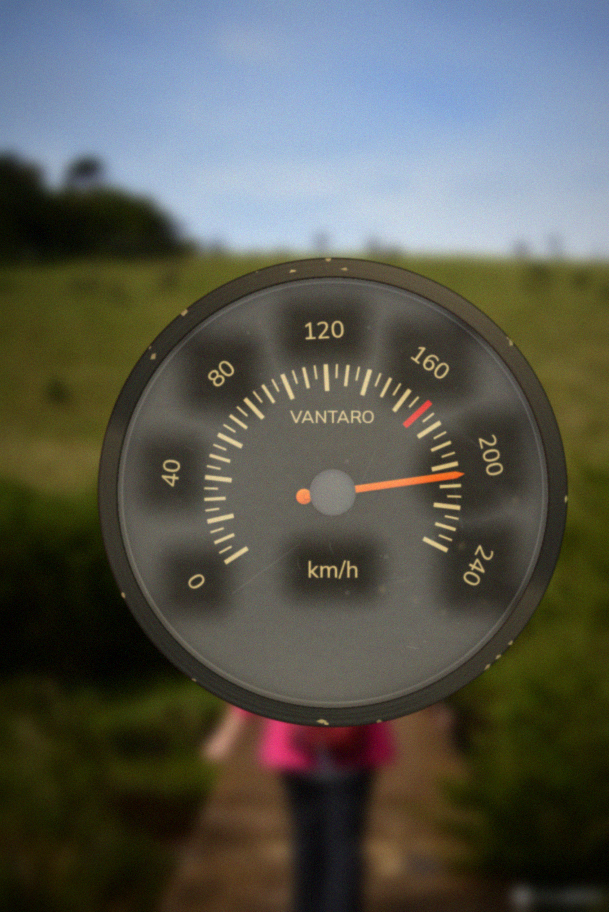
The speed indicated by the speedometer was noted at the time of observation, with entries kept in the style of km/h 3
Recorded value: km/h 205
